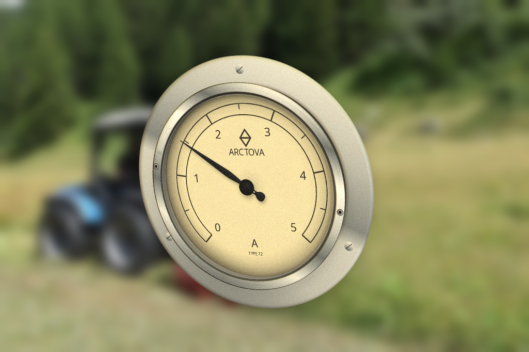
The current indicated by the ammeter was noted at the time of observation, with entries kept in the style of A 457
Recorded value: A 1.5
